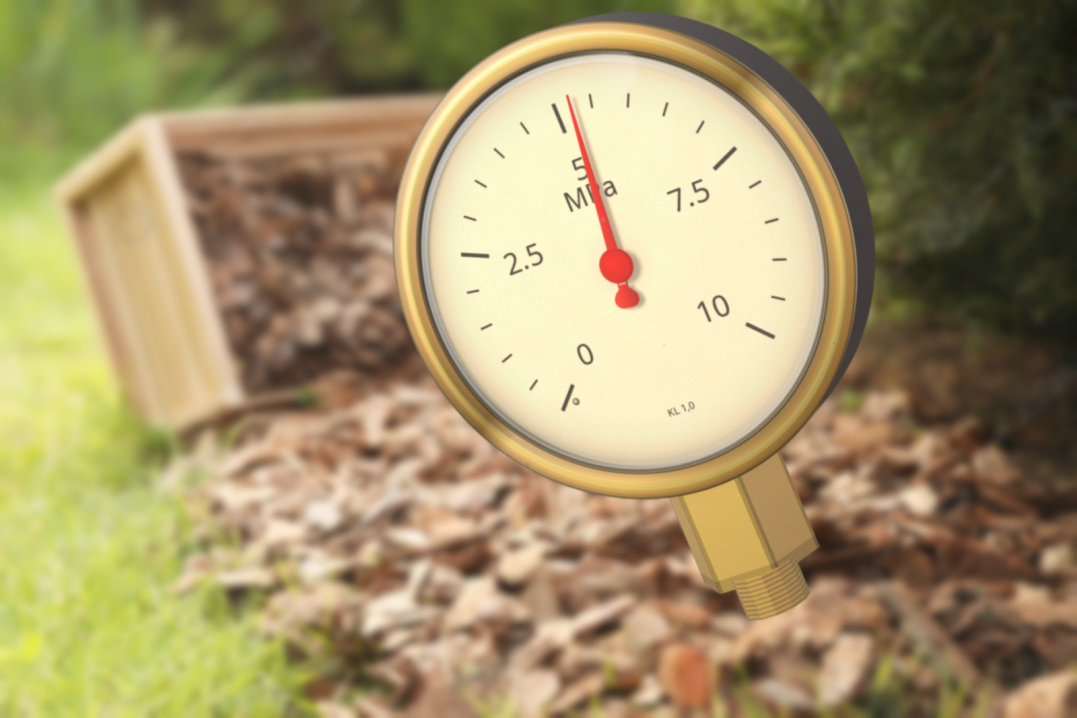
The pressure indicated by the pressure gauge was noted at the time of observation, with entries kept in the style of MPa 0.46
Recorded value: MPa 5.25
